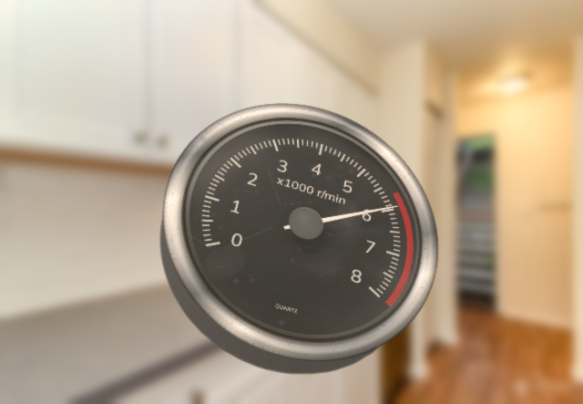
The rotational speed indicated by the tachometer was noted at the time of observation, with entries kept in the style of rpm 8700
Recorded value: rpm 6000
